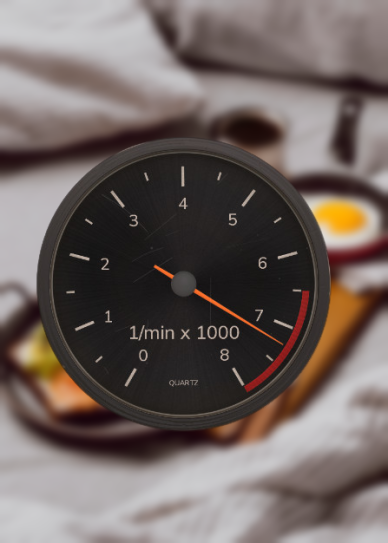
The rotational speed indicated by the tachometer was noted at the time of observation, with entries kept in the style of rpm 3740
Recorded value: rpm 7250
